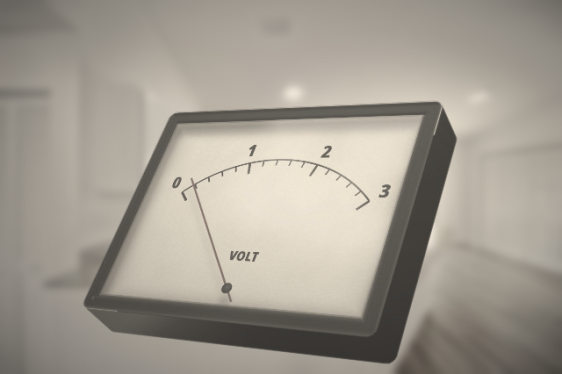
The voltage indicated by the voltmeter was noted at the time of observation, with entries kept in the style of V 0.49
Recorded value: V 0.2
